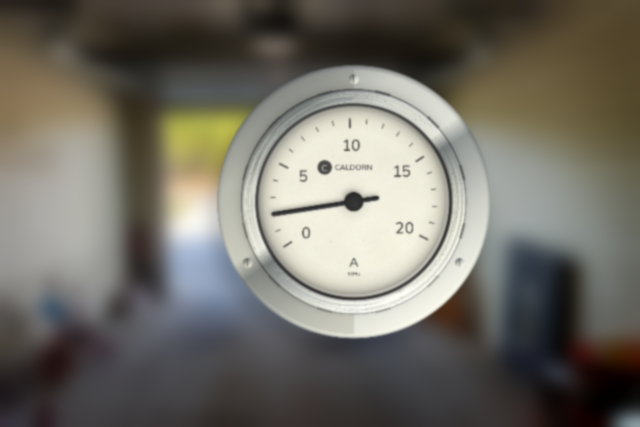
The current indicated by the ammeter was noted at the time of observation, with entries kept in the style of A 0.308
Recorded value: A 2
